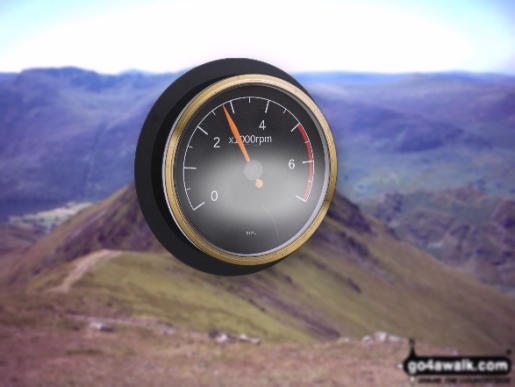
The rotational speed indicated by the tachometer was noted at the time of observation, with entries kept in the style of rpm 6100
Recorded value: rpm 2750
